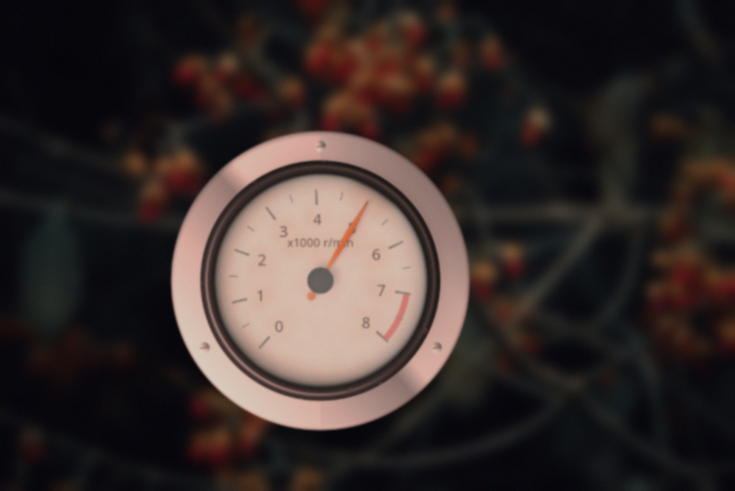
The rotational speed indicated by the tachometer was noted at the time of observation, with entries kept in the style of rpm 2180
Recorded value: rpm 5000
